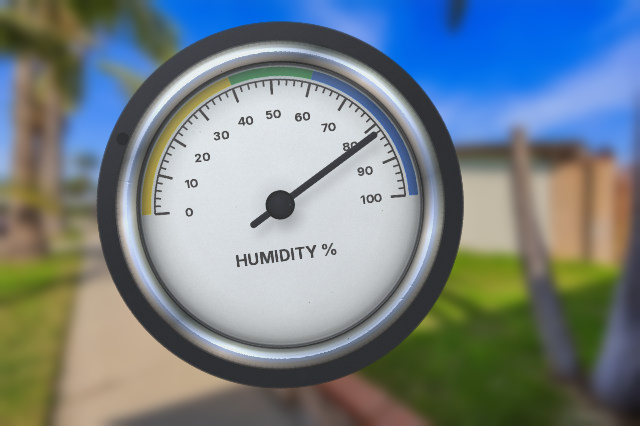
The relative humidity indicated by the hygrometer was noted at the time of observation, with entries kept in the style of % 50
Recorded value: % 82
